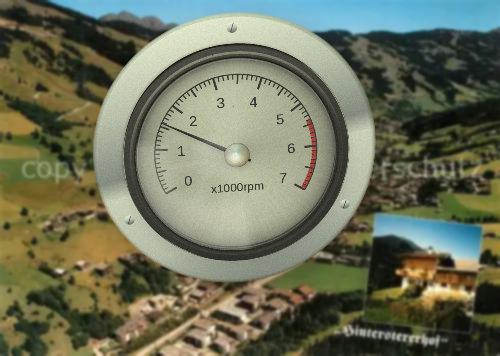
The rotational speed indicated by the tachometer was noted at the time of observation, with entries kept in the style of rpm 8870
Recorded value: rpm 1600
